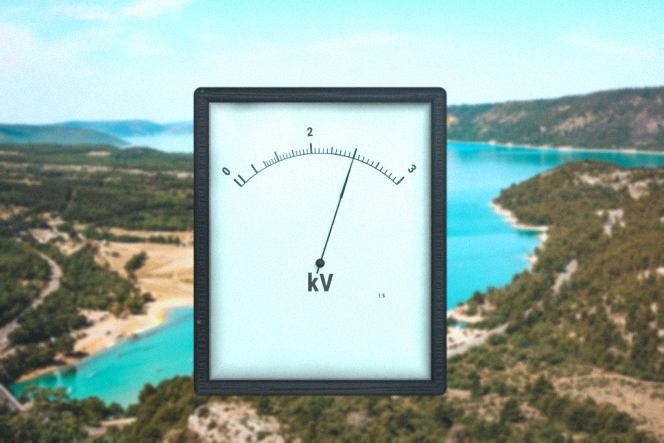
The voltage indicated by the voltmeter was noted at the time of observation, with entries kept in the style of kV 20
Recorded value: kV 2.5
